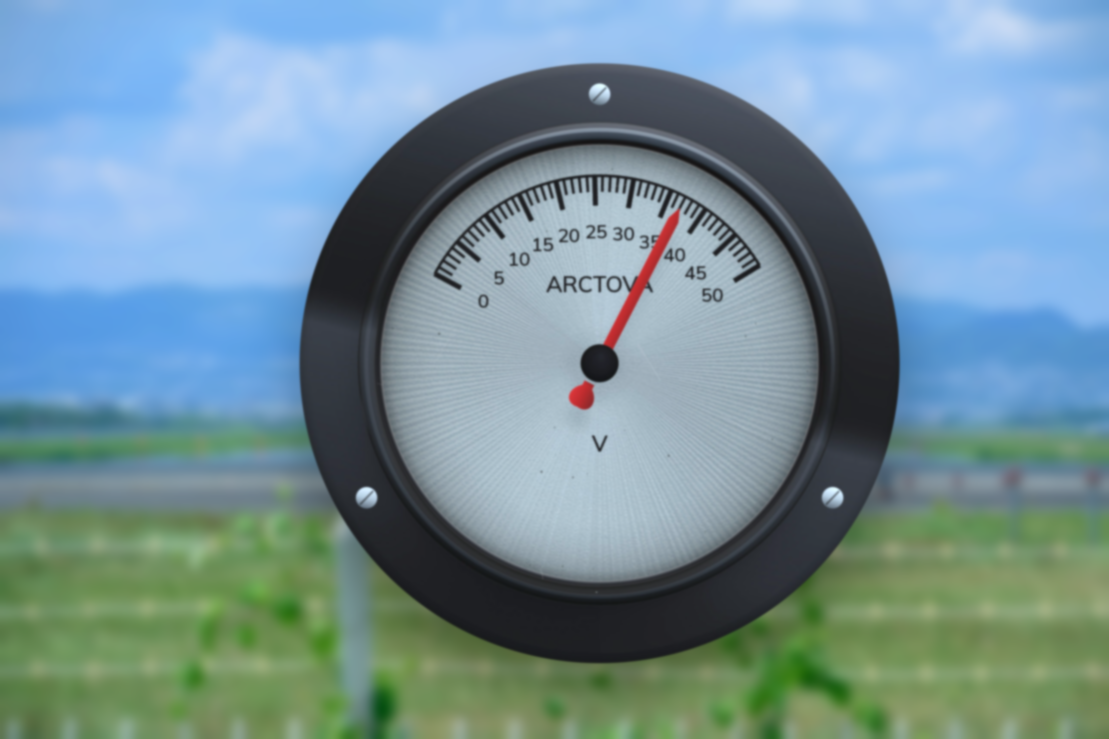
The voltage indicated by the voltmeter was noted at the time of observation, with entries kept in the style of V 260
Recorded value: V 37
